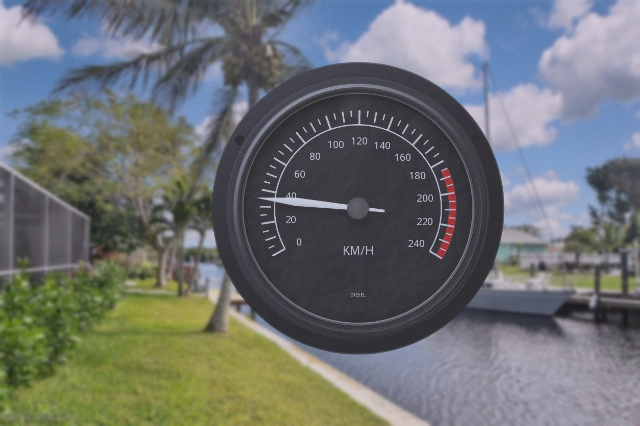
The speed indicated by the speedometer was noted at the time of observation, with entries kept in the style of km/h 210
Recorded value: km/h 35
